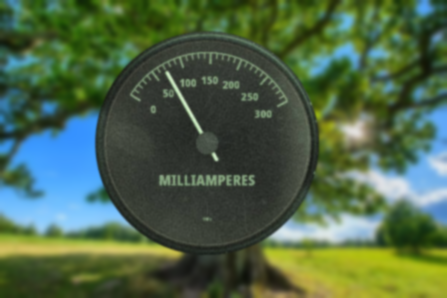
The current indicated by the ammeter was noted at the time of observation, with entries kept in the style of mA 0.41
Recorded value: mA 70
